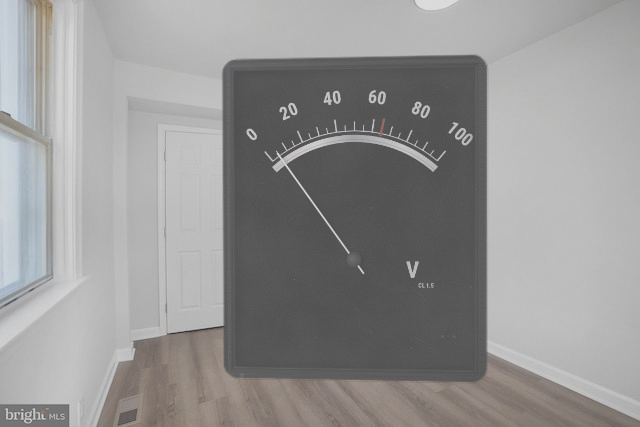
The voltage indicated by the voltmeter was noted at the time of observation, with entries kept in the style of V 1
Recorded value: V 5
